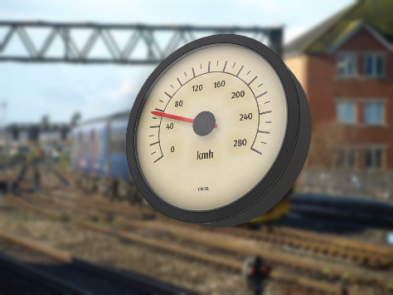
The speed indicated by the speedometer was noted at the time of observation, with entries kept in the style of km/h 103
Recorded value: km/h 55
